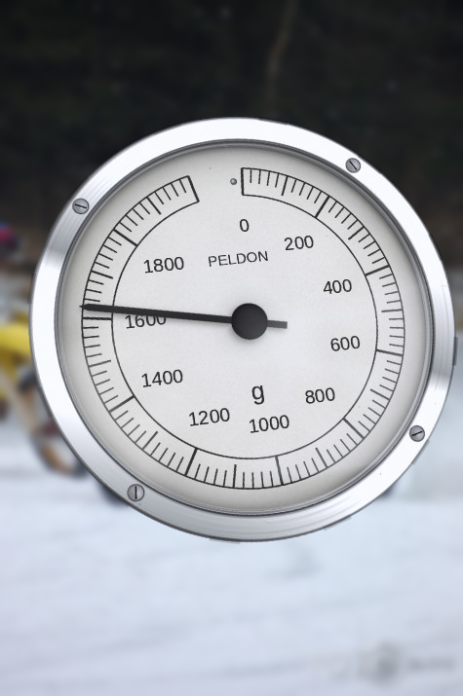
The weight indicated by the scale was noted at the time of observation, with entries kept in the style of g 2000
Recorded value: g 1620
